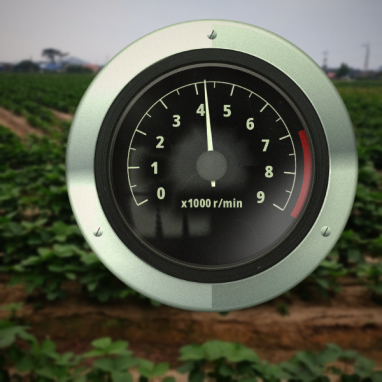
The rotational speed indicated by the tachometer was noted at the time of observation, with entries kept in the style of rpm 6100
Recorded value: rpm 4250
